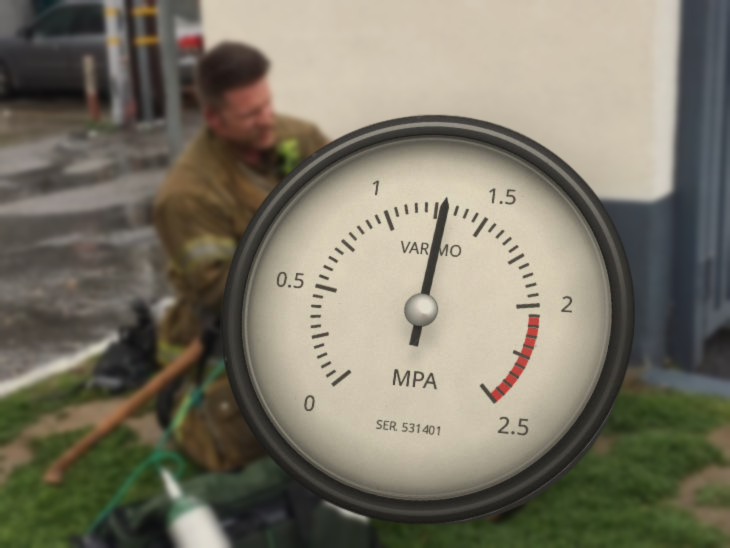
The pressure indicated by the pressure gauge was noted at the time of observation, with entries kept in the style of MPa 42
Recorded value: MPa 1.3
